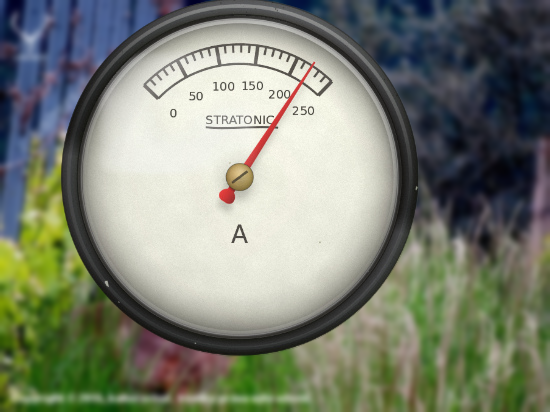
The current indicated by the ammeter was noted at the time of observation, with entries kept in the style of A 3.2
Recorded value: A 220
